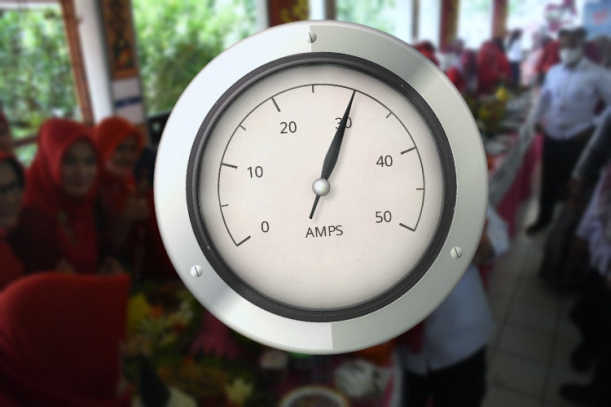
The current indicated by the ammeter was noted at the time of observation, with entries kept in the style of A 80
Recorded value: A 30
